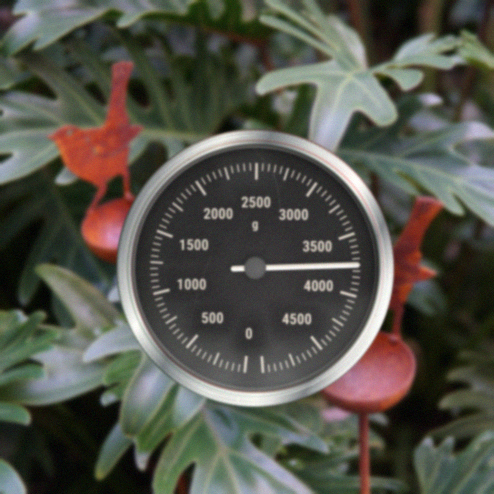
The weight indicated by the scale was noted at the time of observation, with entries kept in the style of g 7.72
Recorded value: g 3750
